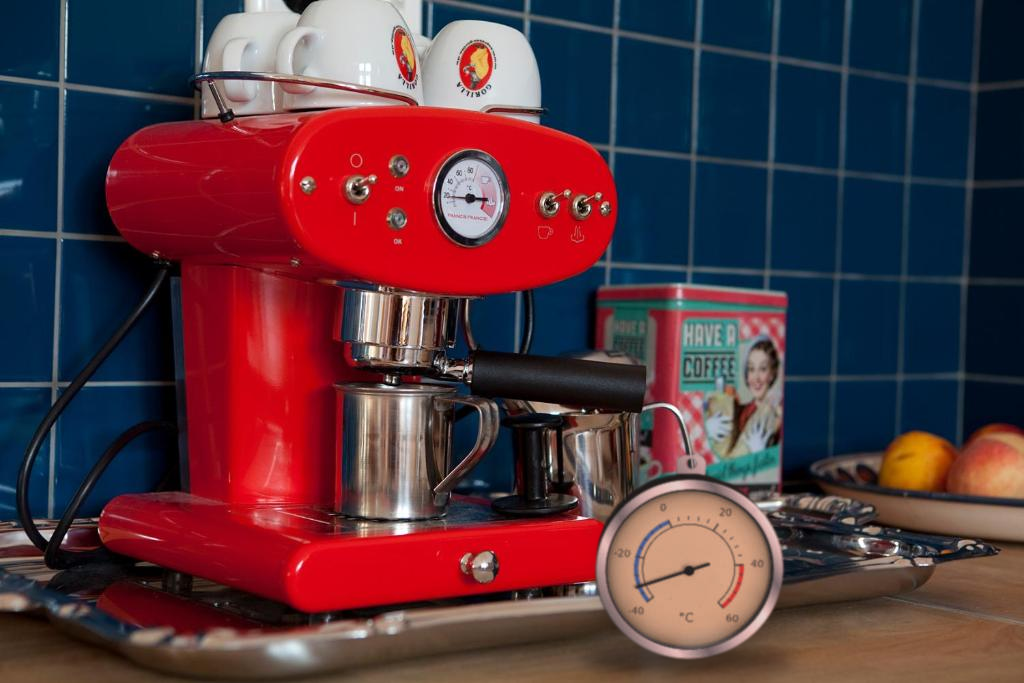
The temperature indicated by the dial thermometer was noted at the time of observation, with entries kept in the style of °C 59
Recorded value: °C -32
